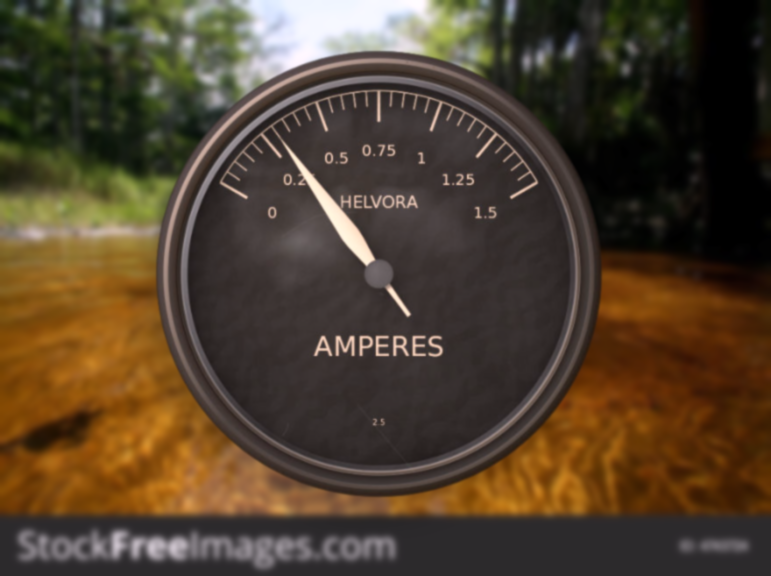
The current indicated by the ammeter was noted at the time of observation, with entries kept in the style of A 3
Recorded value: A 0.3
